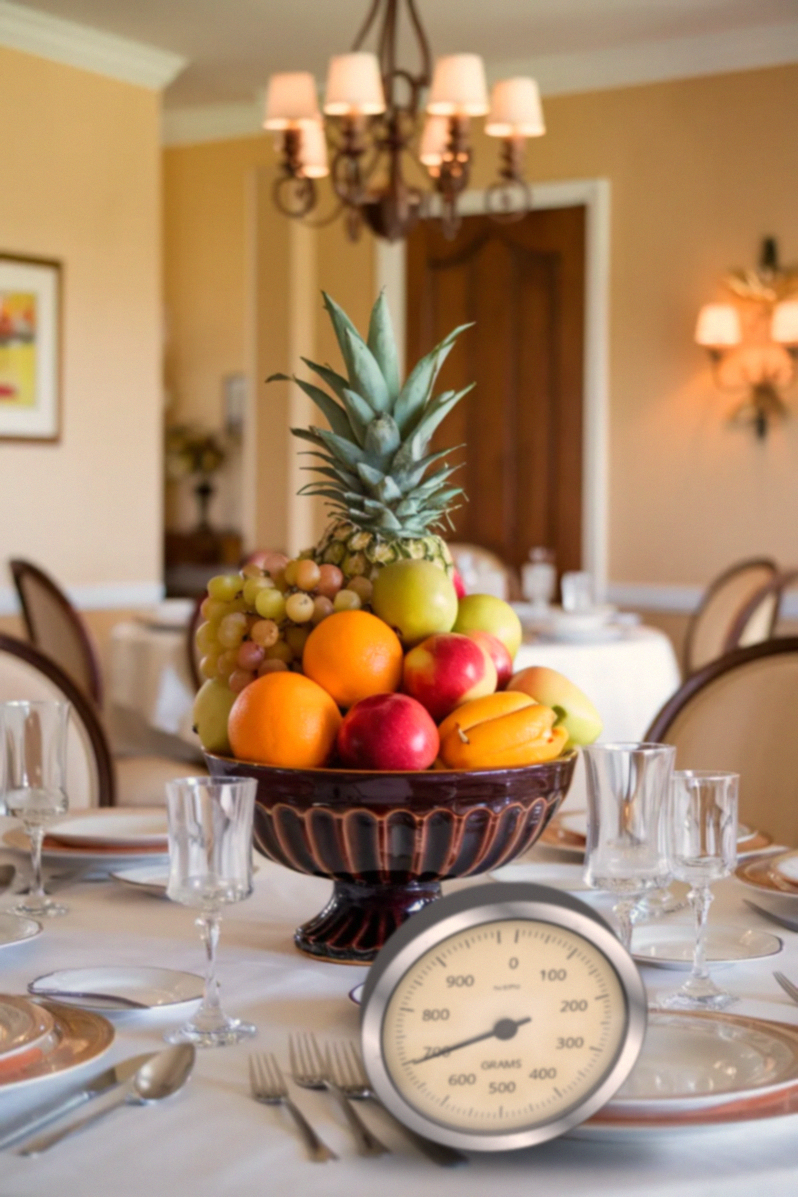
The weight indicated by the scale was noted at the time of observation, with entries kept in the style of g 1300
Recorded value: g 700
